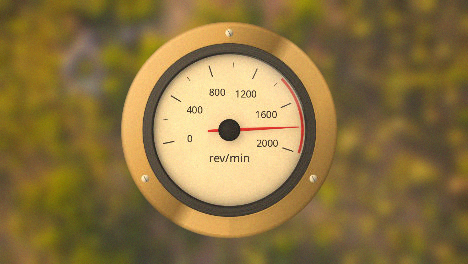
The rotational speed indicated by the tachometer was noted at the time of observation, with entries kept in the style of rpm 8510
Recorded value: rpm 1800
